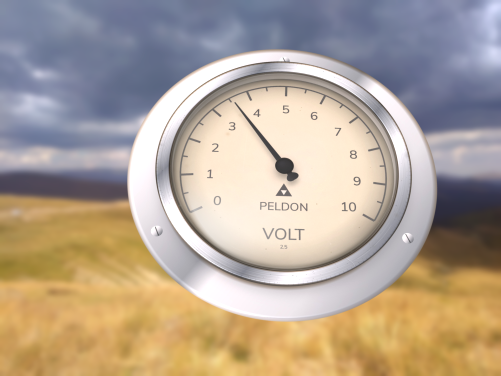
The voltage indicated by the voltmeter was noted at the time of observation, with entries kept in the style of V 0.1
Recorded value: V 3.5
